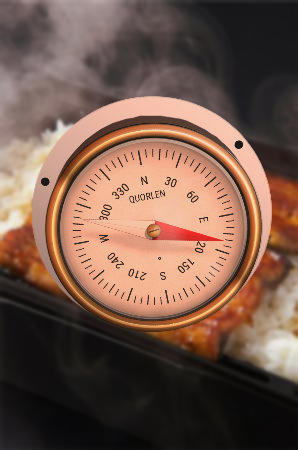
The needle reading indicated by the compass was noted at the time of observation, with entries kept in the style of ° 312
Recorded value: ° 110
